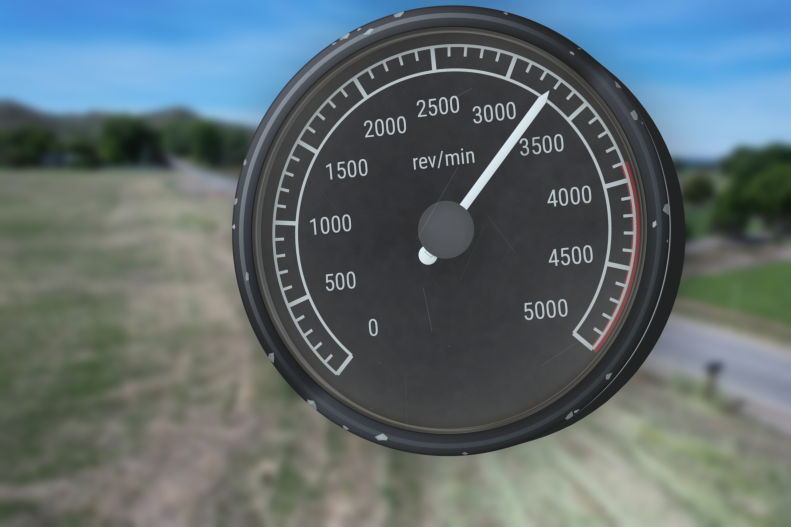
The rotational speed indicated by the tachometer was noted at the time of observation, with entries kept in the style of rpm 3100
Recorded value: rpm 3300
